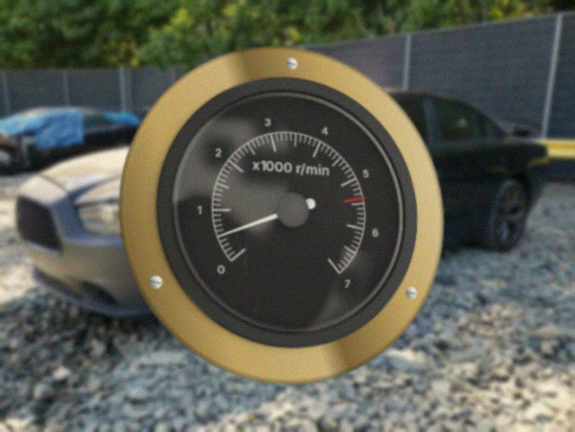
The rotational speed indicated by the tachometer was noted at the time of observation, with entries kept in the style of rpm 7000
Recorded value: rpm 500
